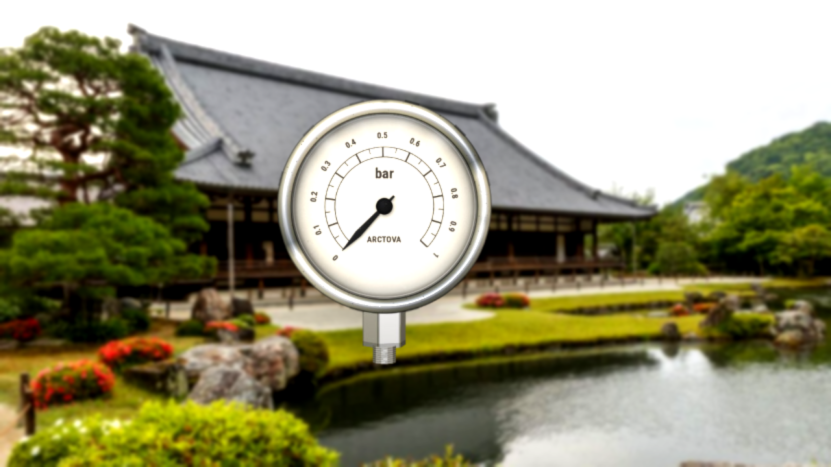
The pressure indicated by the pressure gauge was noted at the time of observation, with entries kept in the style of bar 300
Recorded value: bar 0
